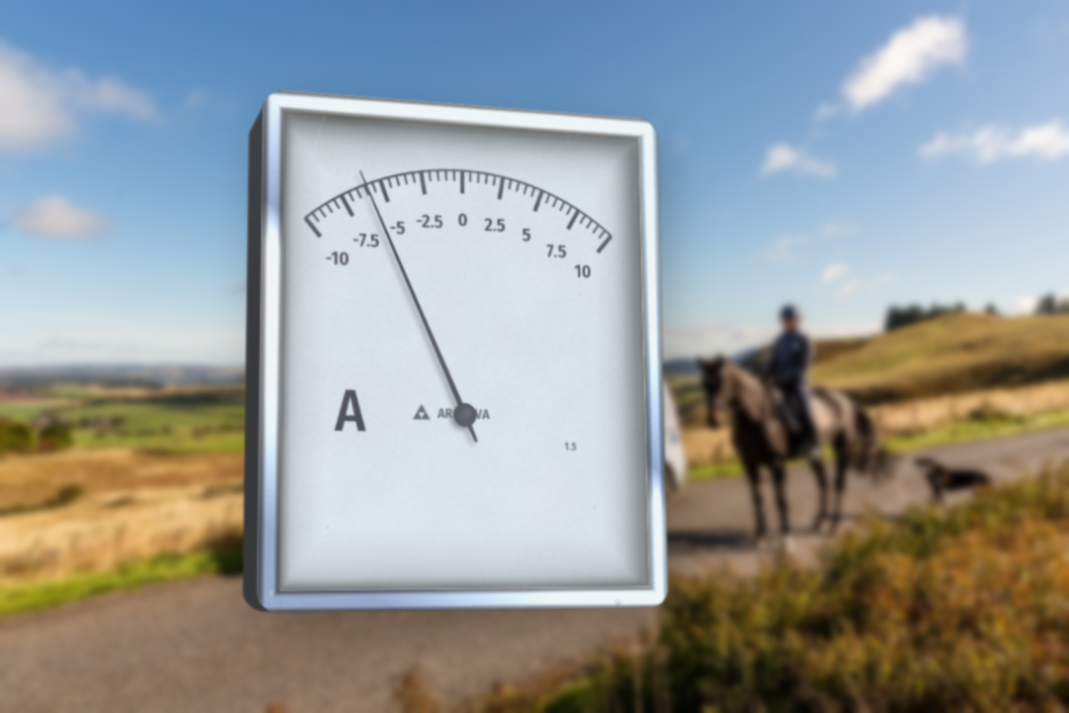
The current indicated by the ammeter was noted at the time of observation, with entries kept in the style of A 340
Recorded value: A -6
